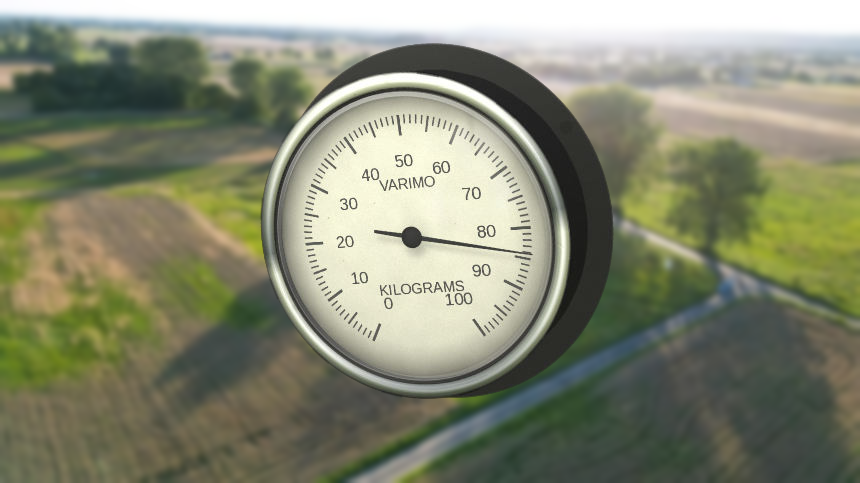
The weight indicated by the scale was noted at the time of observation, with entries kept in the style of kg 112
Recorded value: kg 84
